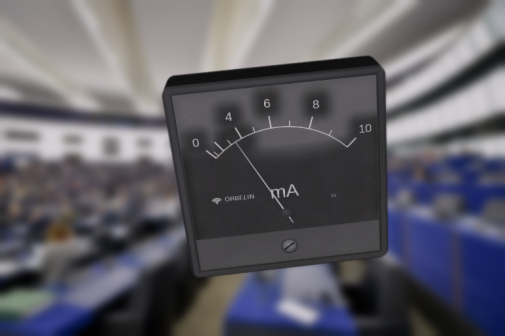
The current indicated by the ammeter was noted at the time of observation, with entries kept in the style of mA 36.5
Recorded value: mA 3.5
